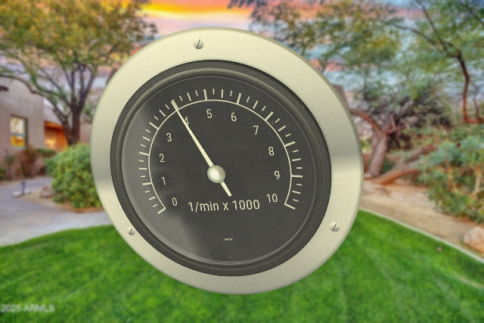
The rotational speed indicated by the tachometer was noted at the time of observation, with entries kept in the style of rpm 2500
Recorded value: rpm 4000
